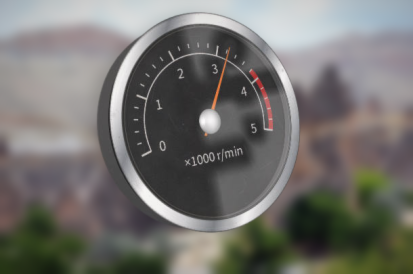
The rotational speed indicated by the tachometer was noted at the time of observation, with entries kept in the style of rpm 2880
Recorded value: rpm 3200
